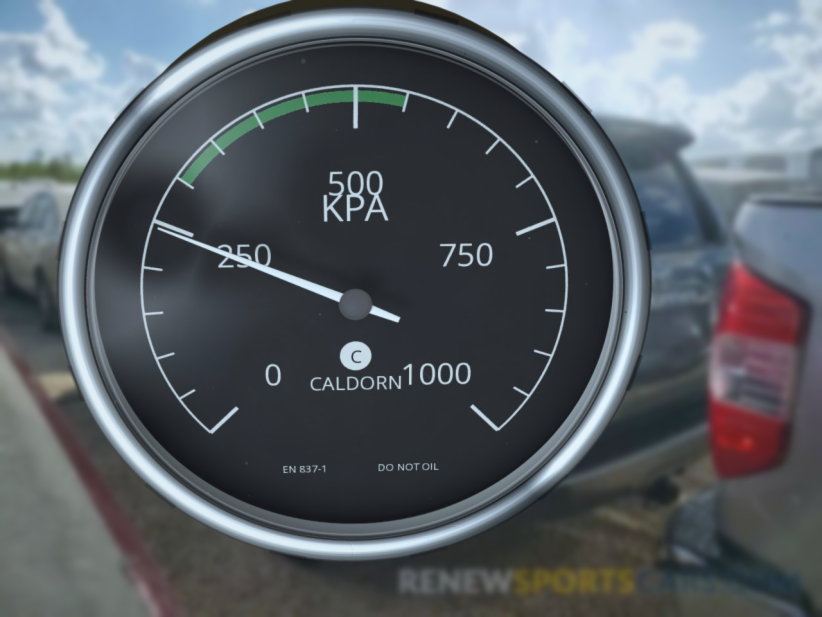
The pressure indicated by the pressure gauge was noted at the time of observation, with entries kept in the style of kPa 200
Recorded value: kPa 250
